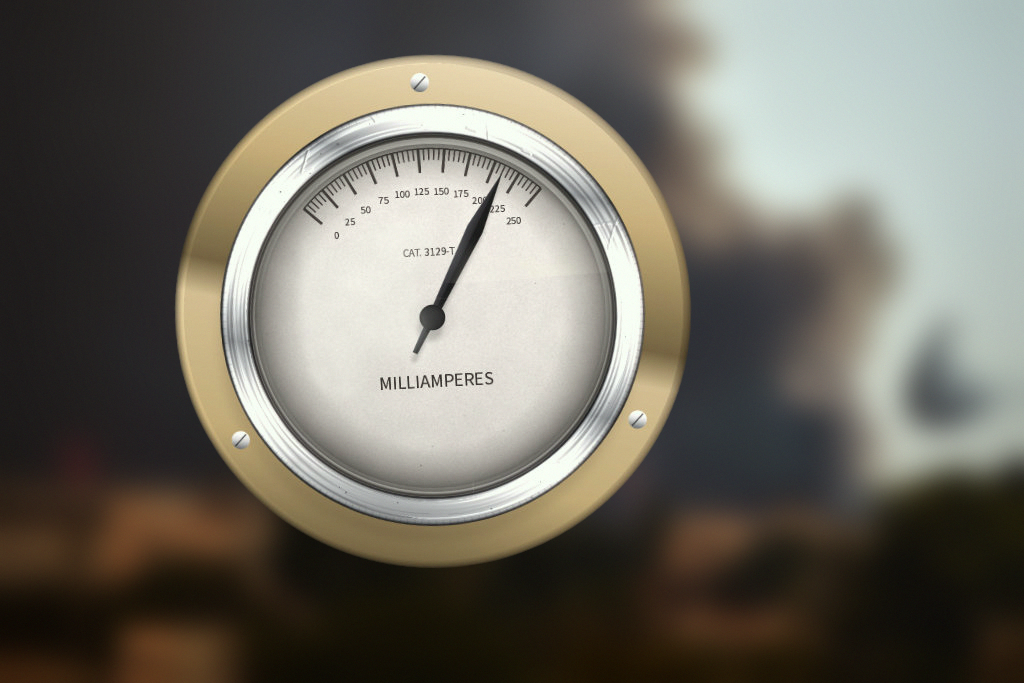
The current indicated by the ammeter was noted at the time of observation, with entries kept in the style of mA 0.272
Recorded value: mA 210
